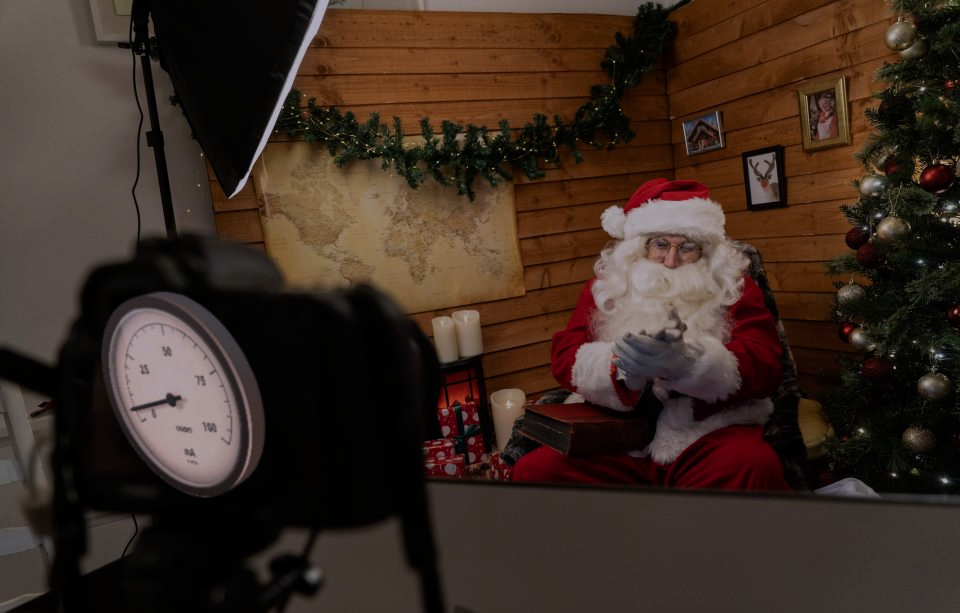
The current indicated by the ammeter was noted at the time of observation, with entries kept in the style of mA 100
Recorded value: mA 5
